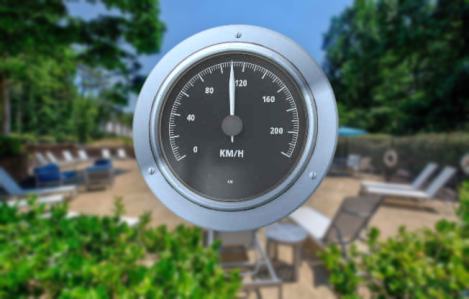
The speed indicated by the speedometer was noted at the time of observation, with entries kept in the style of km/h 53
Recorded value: km/h 110
